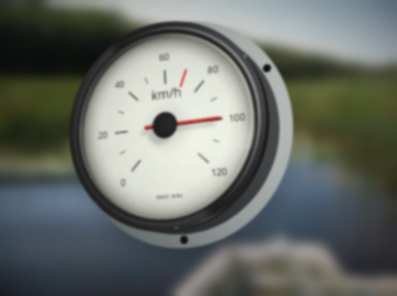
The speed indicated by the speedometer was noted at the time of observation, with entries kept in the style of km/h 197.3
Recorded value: km/h 100
